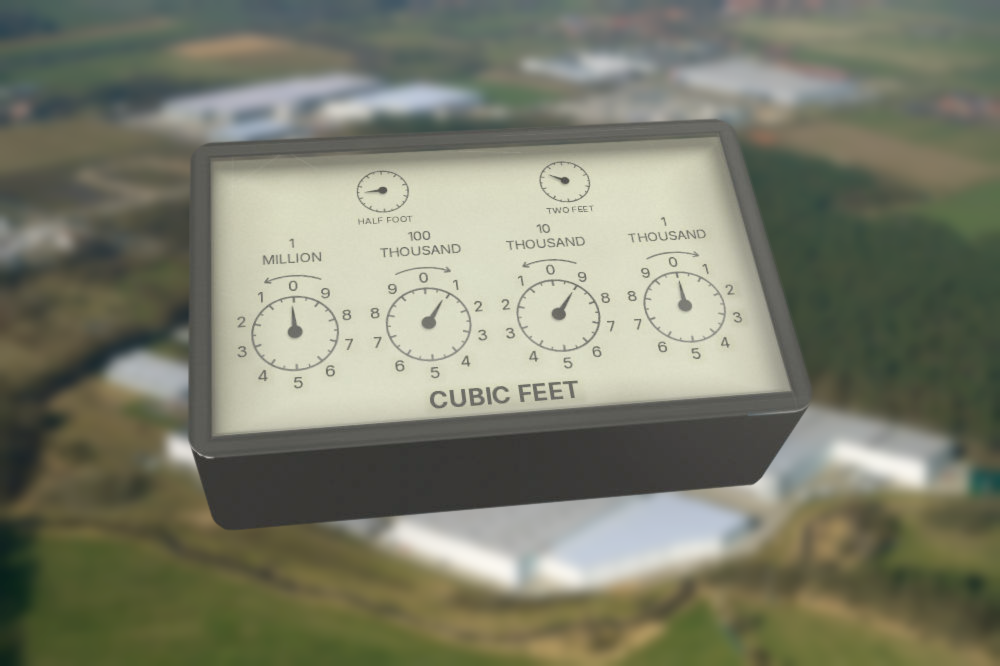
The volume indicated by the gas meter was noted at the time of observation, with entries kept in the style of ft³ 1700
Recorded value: ft³ 9000
